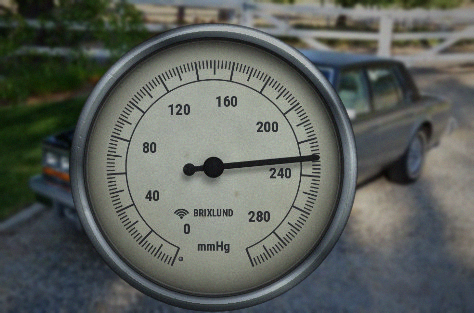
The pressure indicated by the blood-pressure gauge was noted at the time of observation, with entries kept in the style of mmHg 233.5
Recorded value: mmHg 230
